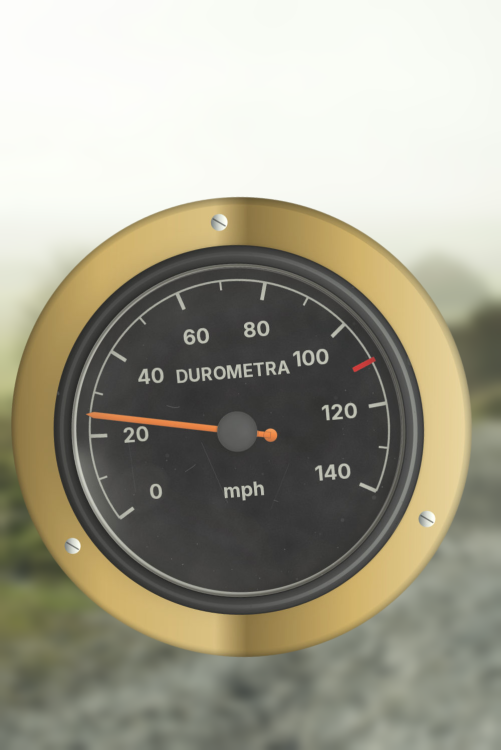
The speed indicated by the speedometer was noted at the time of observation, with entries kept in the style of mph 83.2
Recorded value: mph 25
